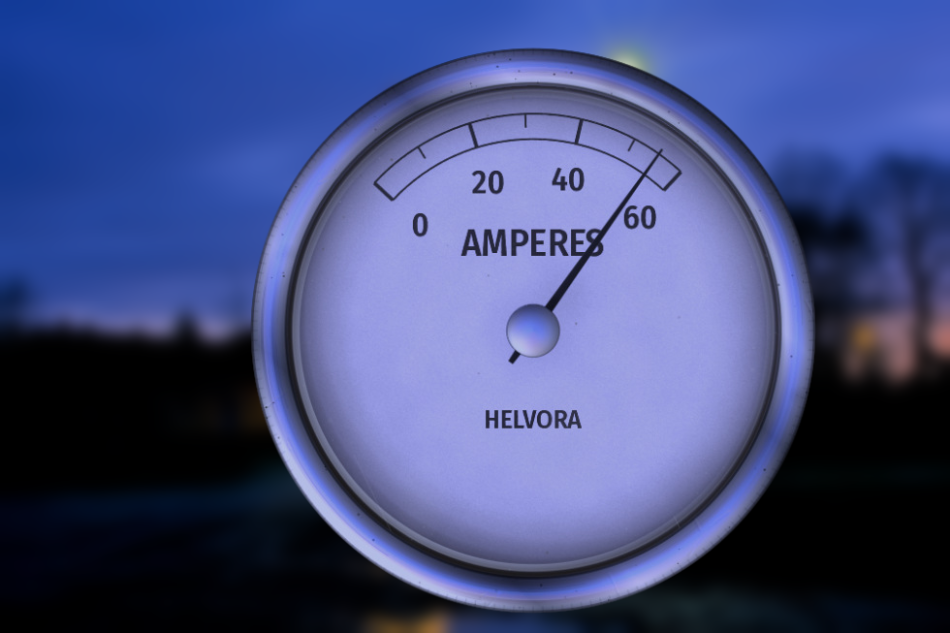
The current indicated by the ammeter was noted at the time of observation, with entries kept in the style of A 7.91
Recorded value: A 55
